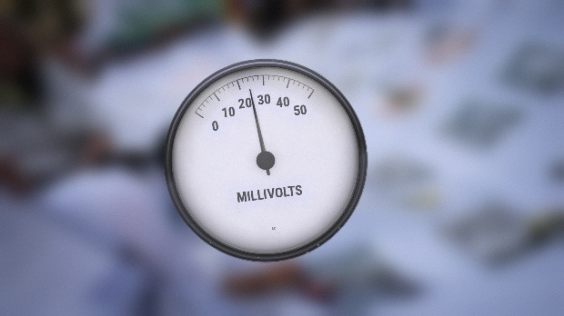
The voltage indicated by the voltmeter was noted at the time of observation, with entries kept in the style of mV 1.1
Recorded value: mV 24
